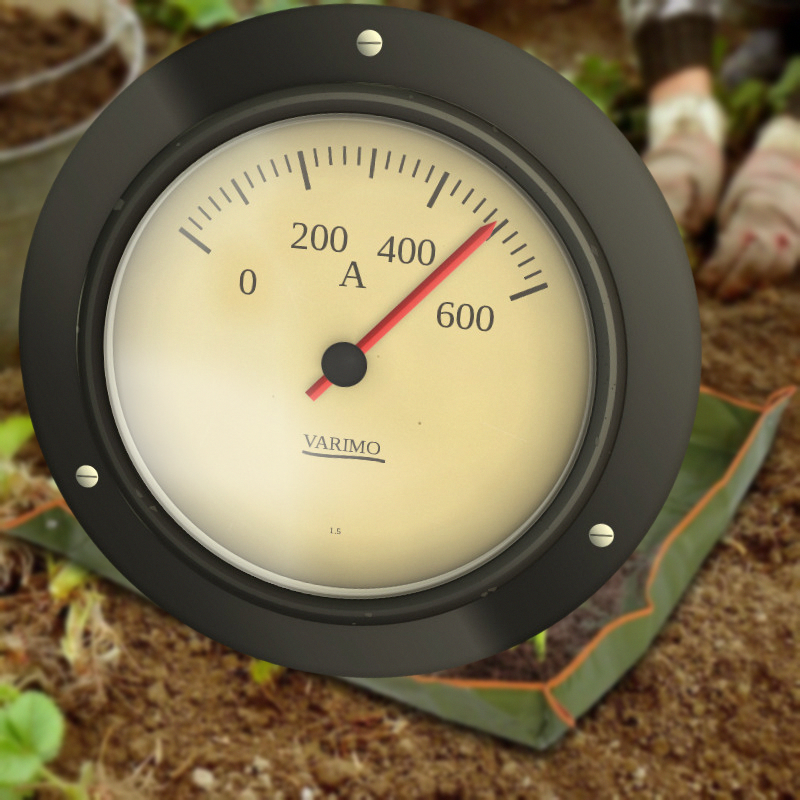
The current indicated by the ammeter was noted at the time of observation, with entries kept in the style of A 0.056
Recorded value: A 490
